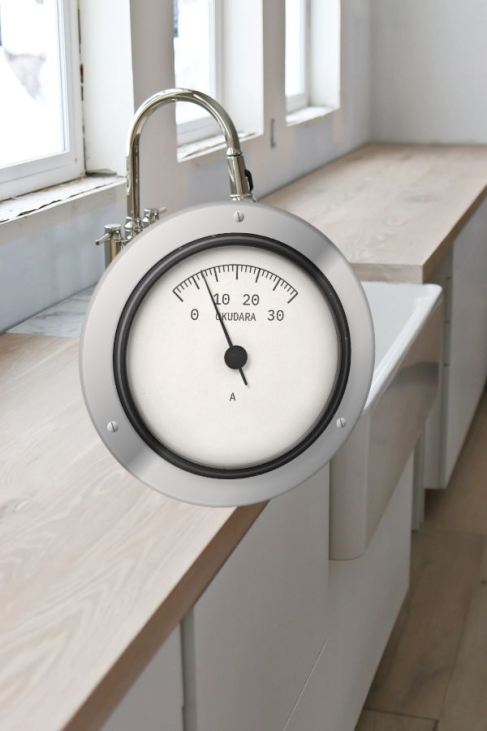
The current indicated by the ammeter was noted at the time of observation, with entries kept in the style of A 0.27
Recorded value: A 7
